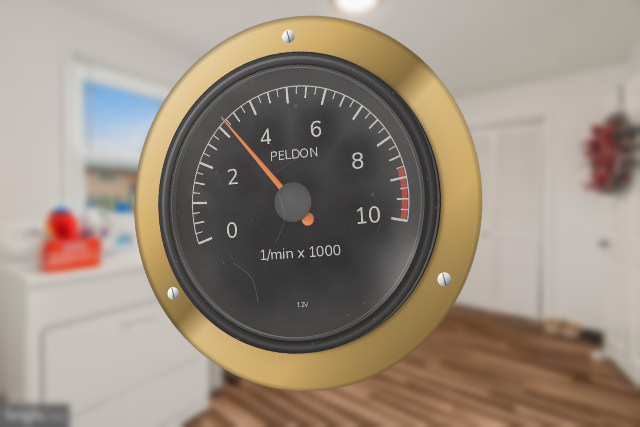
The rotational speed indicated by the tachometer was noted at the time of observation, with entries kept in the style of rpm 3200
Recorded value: rpm 3250
